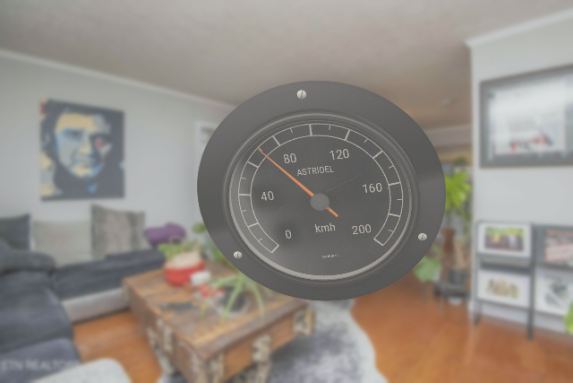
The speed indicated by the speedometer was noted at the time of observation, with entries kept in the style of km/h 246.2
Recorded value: km/h 70
